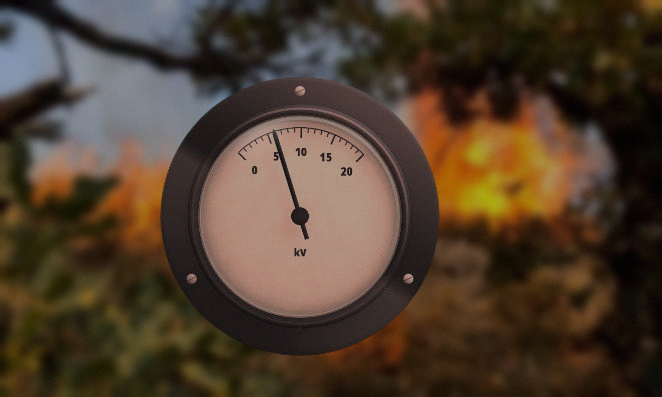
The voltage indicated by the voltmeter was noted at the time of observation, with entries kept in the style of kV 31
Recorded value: kV 6
